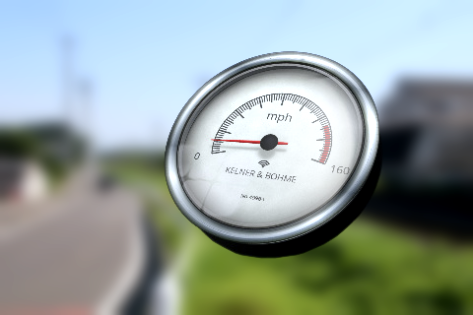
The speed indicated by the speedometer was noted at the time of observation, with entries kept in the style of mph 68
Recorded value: mph 10
